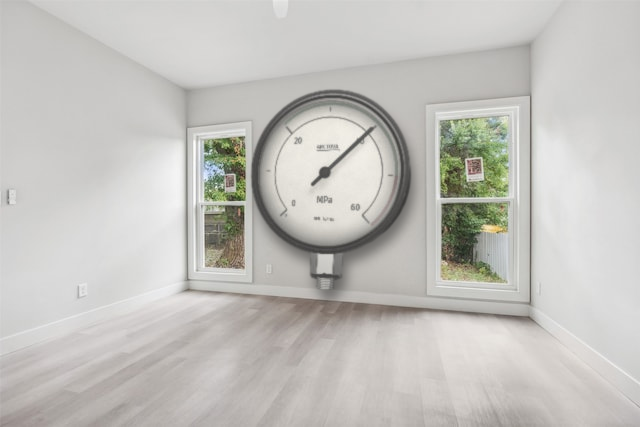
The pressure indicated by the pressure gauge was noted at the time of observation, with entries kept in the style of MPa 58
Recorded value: MPa 40
